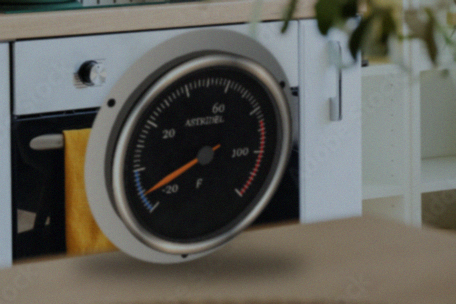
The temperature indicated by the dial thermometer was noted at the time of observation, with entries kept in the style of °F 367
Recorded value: °F -10
